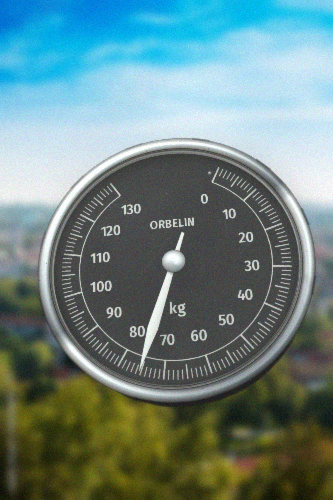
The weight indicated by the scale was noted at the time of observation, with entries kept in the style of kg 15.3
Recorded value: kg 75
